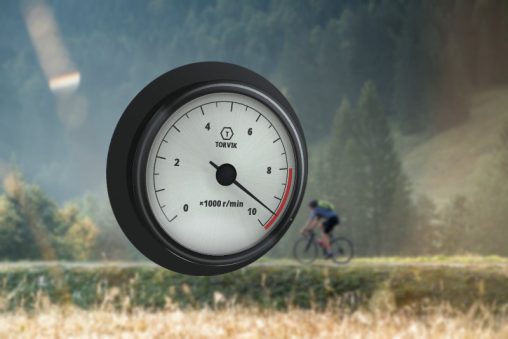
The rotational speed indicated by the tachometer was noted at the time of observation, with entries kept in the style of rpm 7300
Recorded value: rpm 9500
